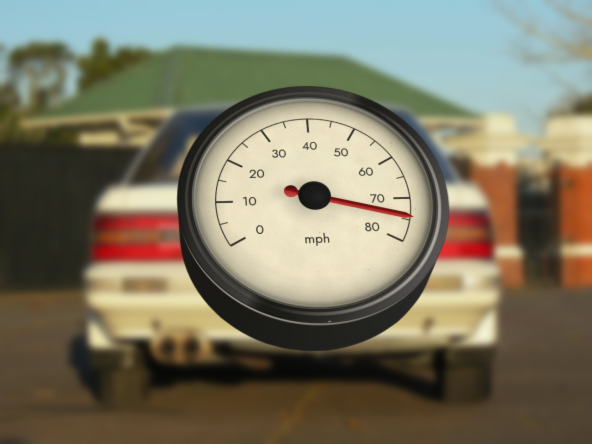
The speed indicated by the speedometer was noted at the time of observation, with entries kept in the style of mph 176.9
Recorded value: mph 75
